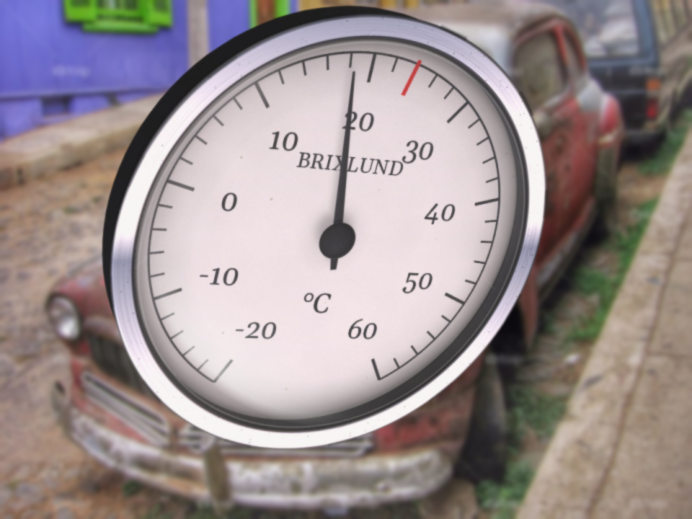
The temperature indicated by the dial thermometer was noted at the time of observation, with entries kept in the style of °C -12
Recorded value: °C 18
